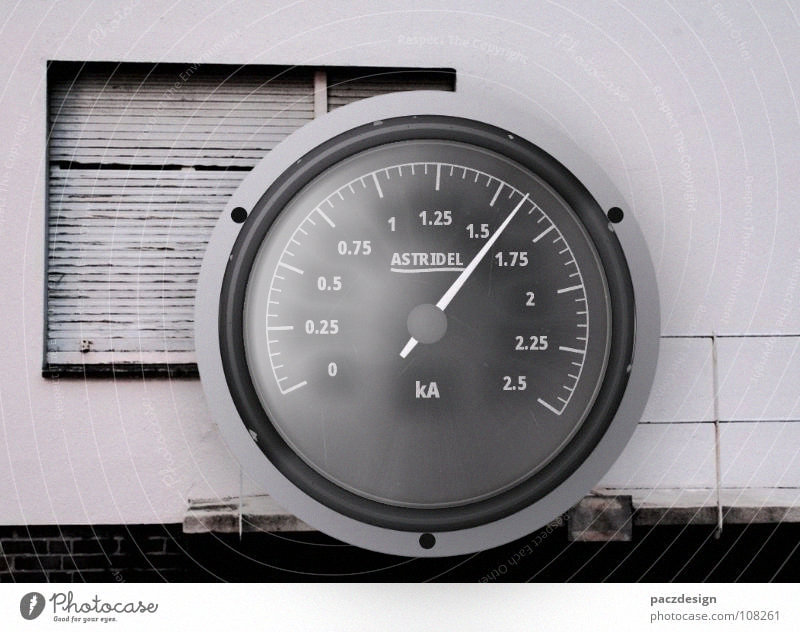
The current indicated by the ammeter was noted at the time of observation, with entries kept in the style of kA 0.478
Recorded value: kA 1.6
